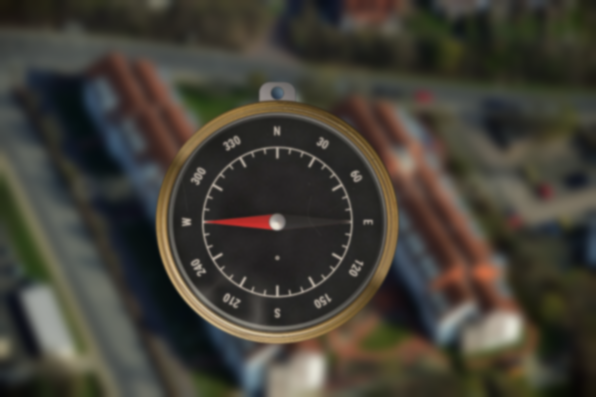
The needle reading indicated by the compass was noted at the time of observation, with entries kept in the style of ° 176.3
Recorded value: ° 270
